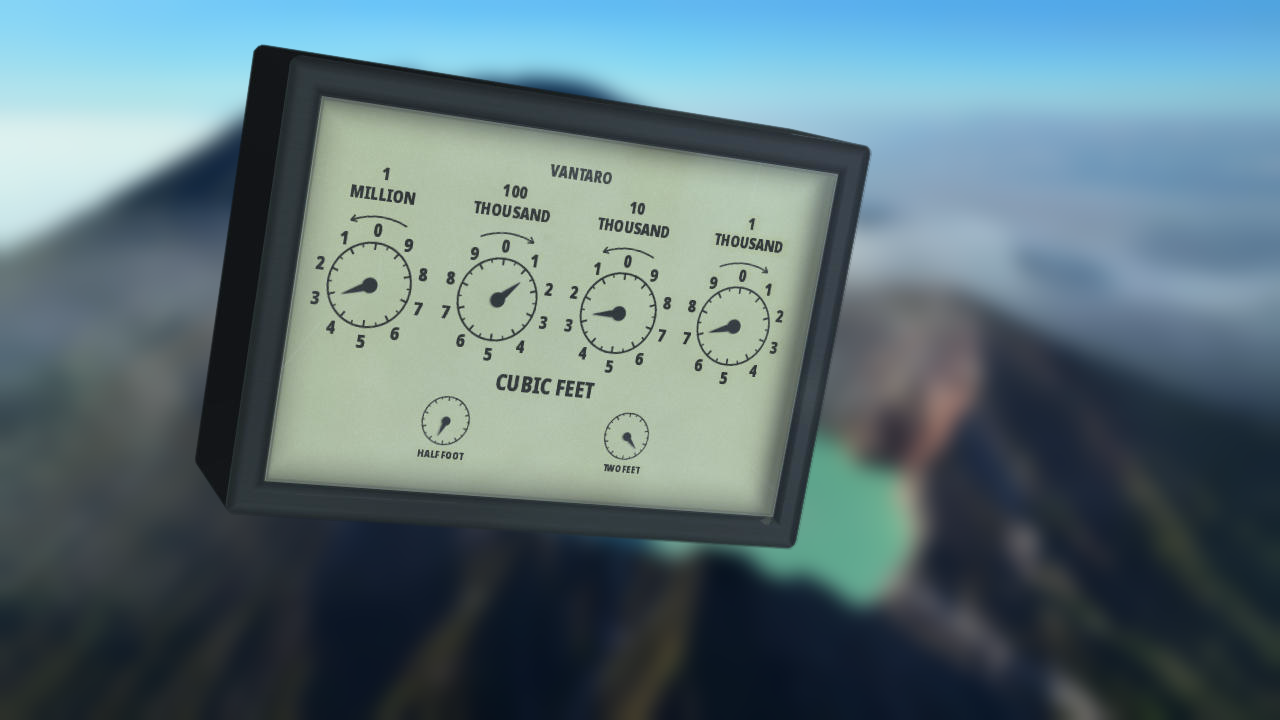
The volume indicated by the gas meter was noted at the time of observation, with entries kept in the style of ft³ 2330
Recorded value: ft³ 312700
